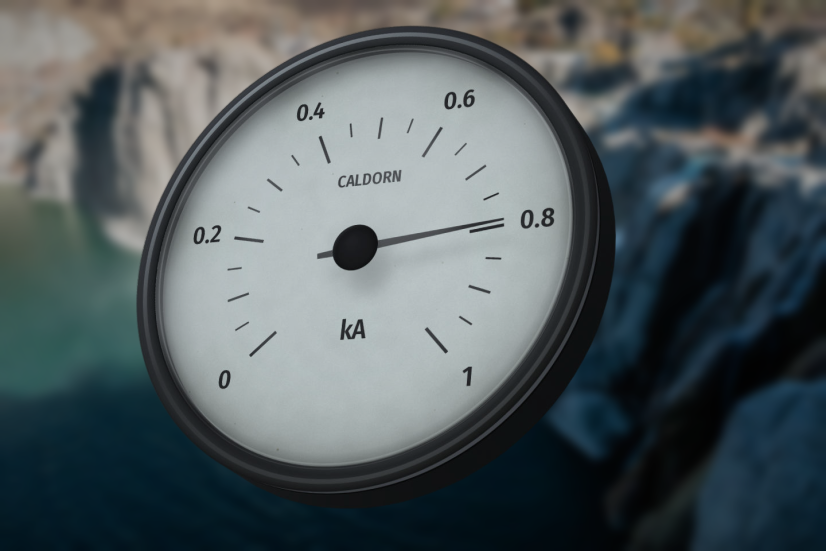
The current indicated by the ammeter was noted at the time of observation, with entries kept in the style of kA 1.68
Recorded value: kA 0.8
